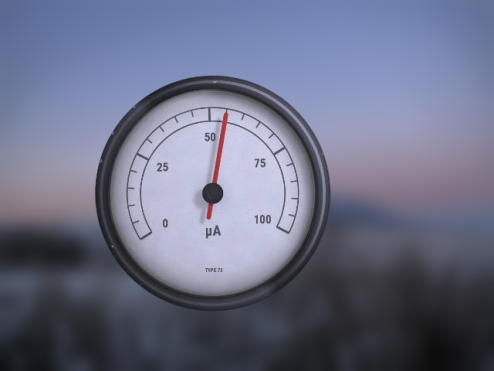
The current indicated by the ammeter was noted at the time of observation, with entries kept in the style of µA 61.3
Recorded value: µA 55
